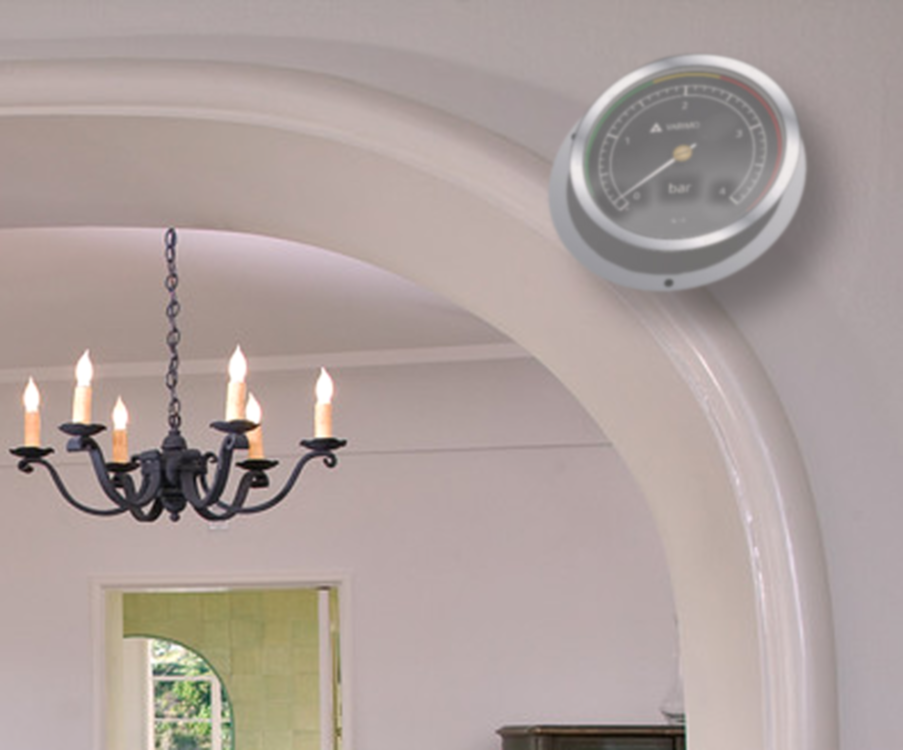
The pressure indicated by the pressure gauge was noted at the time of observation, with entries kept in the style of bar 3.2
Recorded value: bar 0.1
